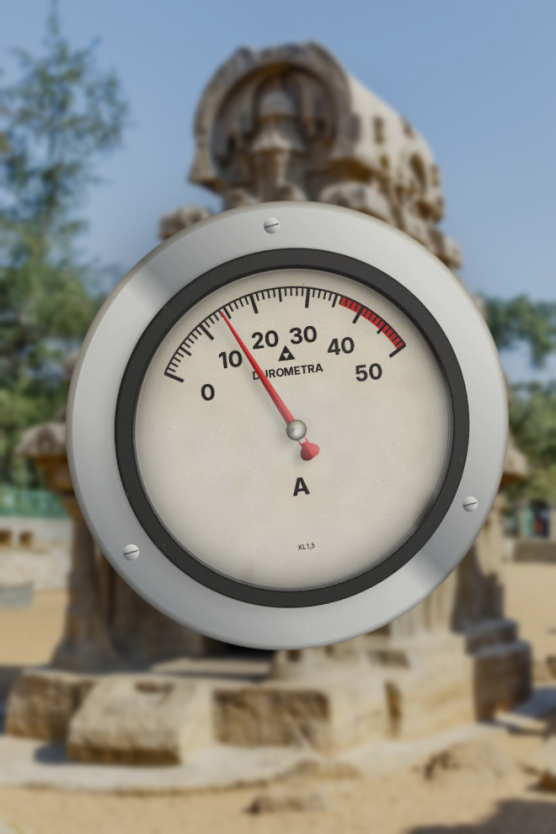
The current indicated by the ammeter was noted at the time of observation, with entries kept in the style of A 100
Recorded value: A 14
